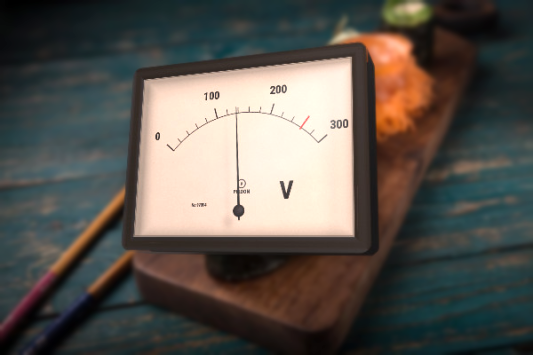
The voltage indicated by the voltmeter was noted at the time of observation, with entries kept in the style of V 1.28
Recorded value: V 140
